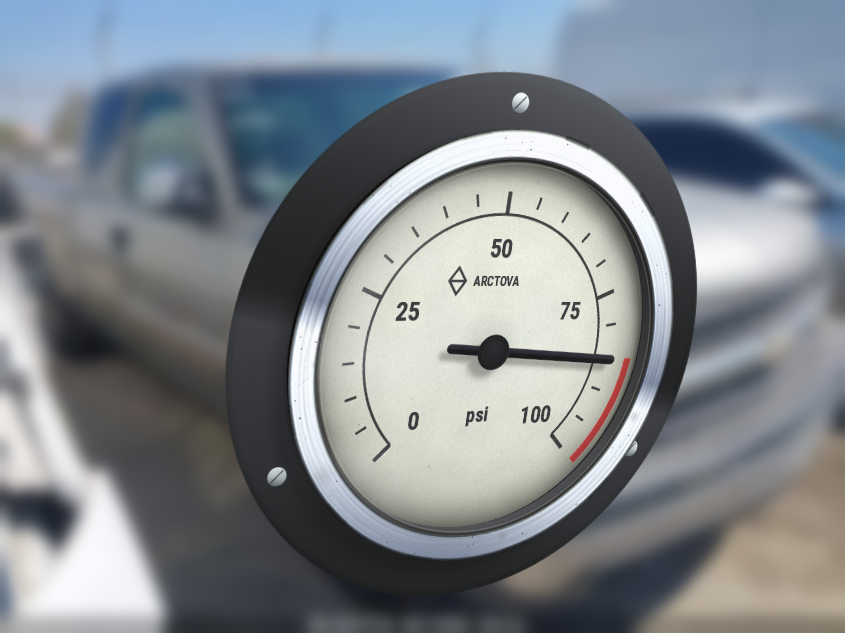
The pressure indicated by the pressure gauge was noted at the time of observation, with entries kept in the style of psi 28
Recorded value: psi 85
